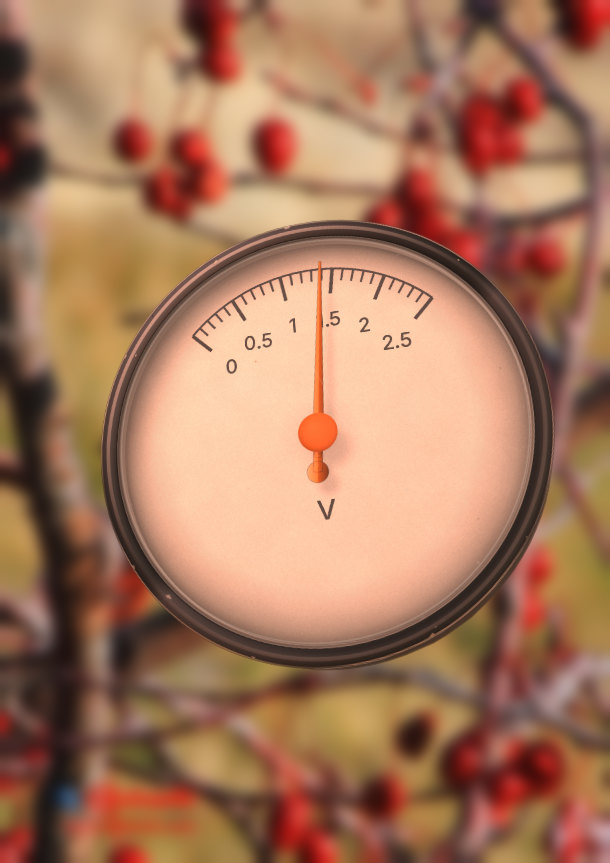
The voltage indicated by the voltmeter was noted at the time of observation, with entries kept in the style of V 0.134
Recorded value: V 1.4
